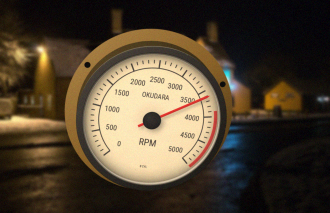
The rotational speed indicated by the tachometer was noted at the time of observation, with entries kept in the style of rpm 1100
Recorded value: rpm 3600
